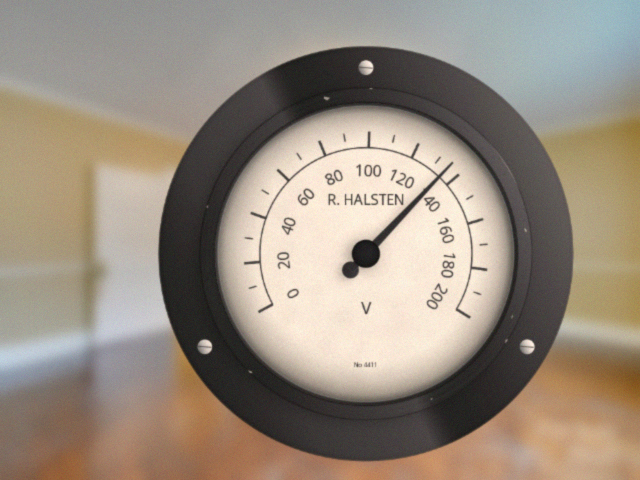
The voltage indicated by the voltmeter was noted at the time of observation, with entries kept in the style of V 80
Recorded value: V 135
